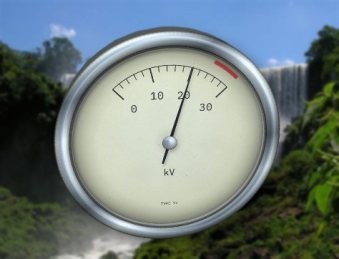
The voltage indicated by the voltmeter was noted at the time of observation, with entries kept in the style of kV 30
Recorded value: kV 20
